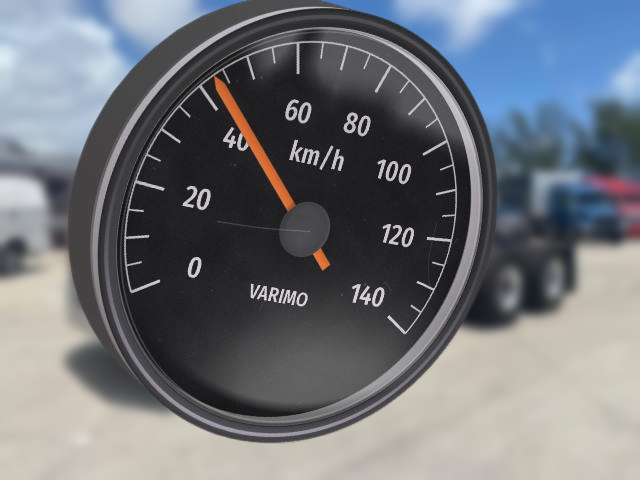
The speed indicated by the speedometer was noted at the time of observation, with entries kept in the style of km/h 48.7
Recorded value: km/h 42.5
